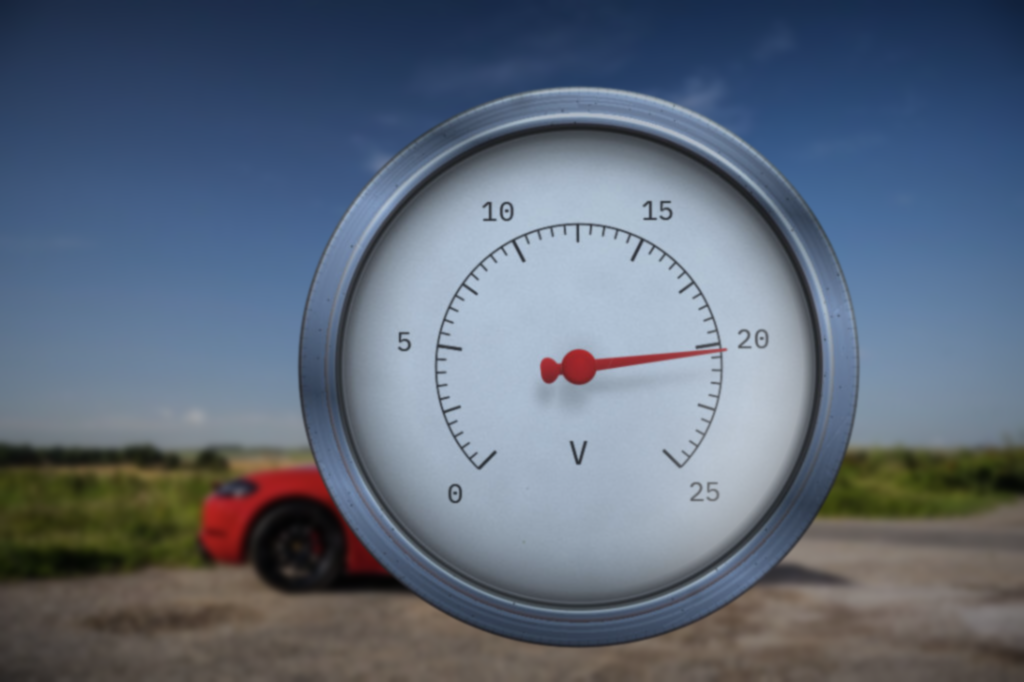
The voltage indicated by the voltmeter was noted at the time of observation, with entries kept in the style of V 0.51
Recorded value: V 20.25
